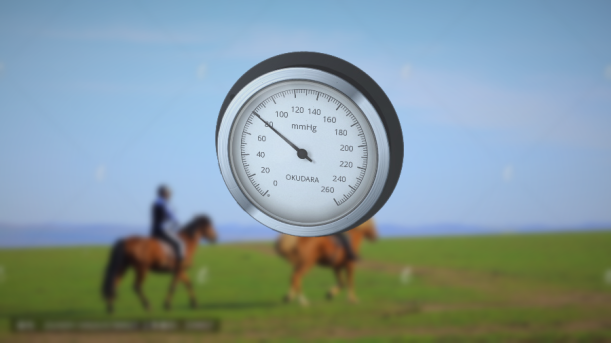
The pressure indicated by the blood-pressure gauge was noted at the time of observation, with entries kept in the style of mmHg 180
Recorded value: mmHg 80
